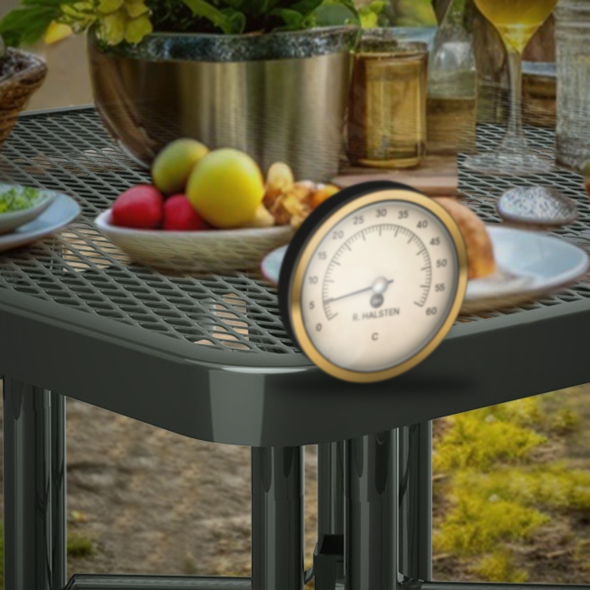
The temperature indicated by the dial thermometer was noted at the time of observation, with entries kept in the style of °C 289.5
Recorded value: °C 5
